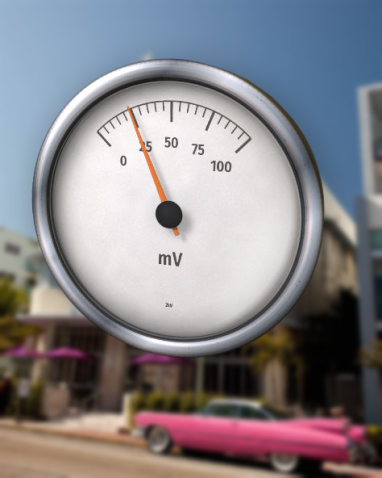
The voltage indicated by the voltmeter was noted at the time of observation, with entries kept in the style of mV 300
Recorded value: mV 25
